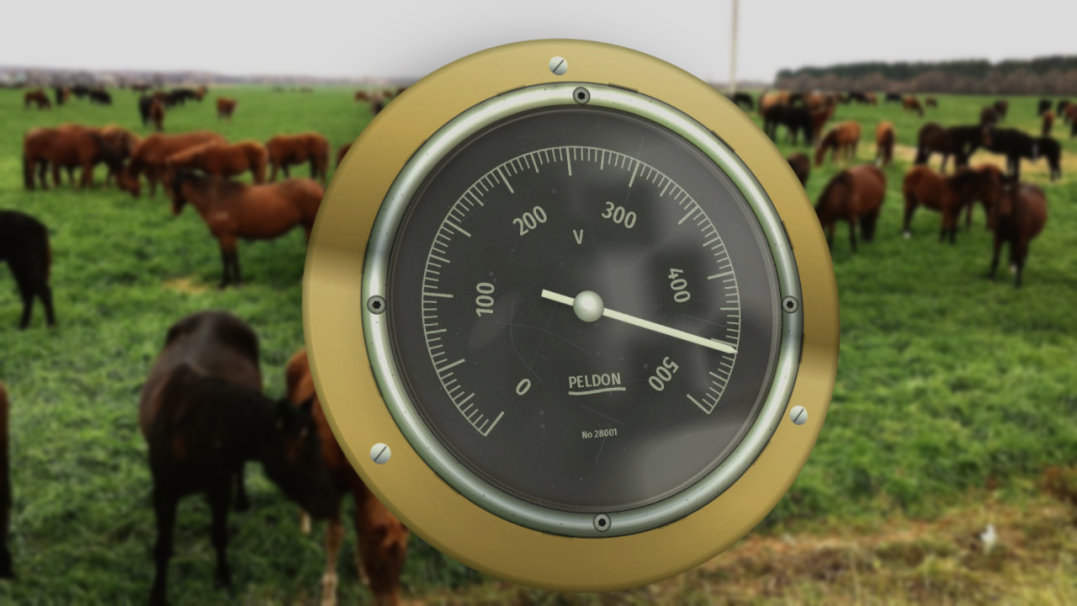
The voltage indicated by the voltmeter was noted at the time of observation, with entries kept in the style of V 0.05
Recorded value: V 455
